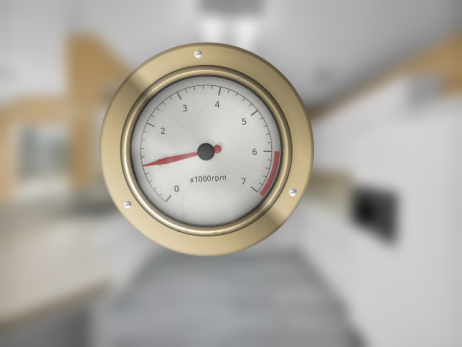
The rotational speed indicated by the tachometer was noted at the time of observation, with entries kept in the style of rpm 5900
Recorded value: rpm 1000
